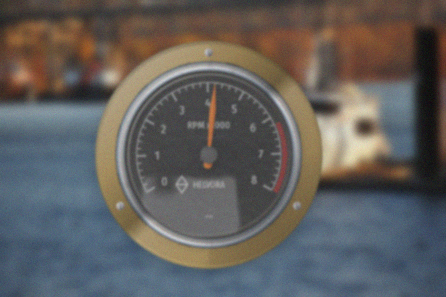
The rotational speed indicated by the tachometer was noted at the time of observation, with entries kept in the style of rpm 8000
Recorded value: rpm 4200
